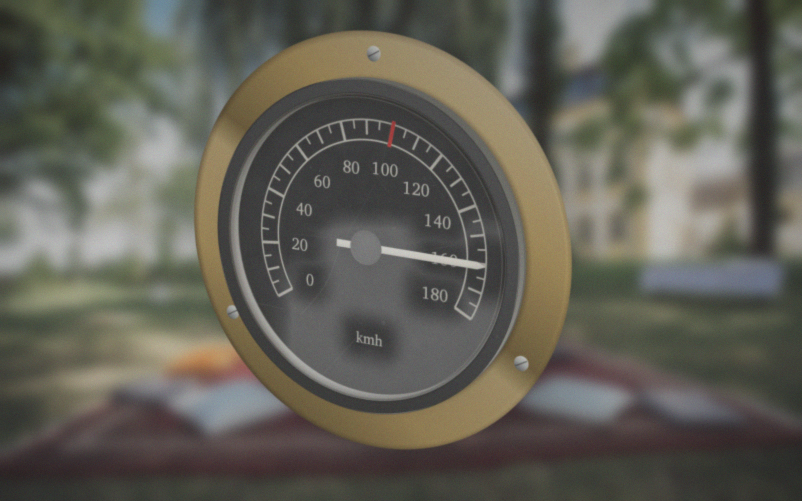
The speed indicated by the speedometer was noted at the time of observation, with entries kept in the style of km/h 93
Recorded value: km/h 160
